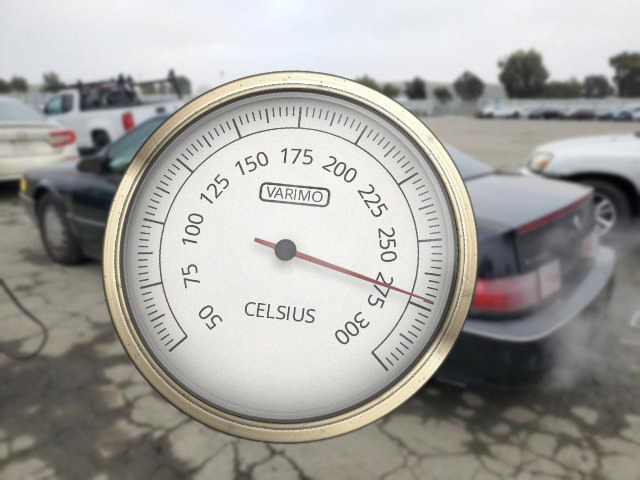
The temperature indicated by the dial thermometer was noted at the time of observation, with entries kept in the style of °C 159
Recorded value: °C 272.5
